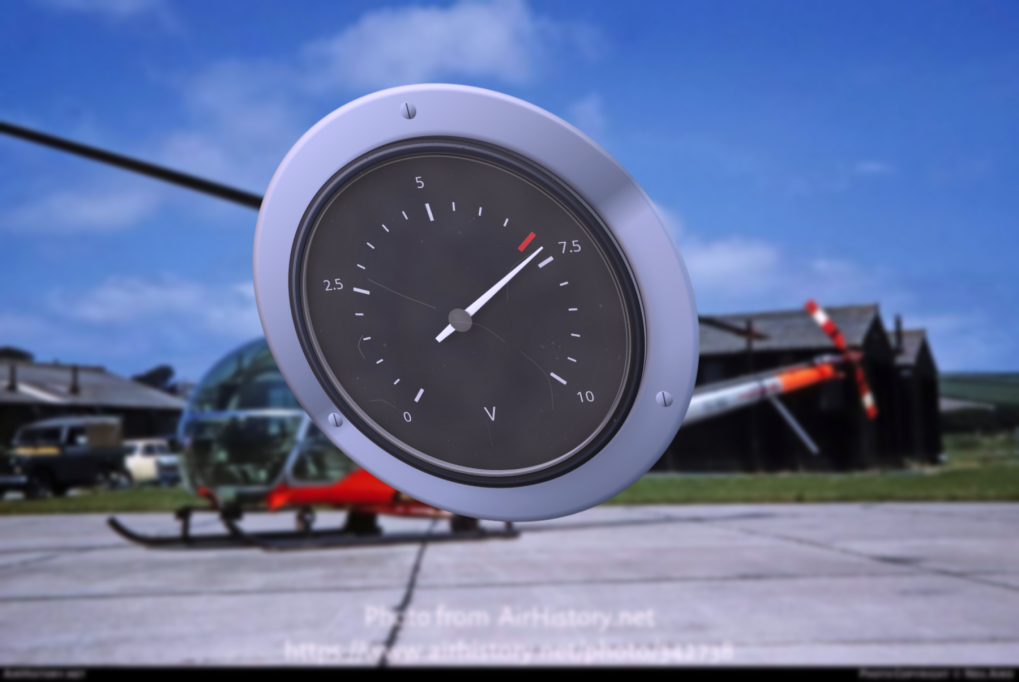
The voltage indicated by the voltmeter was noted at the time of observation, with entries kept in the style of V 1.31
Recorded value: V 7.25
